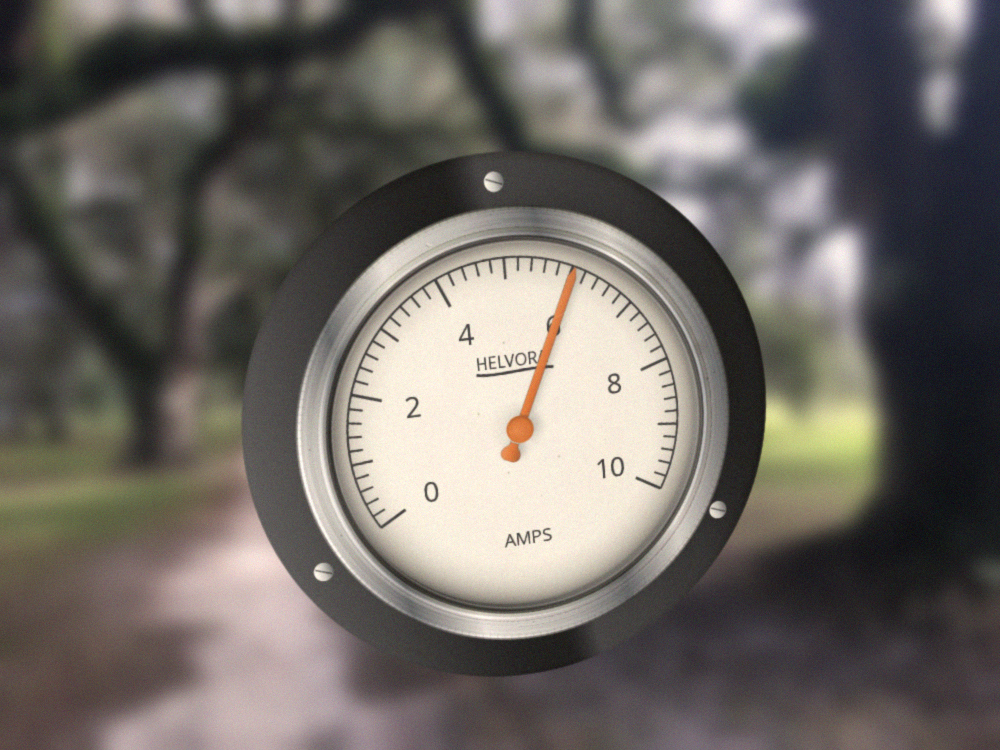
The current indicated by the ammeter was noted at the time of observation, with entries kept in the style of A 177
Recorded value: A 6
